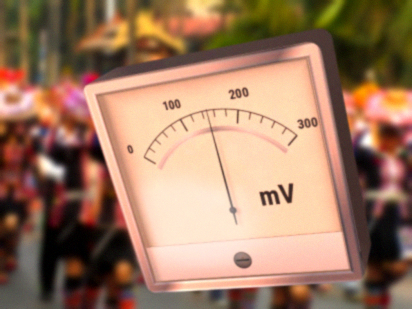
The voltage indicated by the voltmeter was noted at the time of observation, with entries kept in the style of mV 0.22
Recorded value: mV 150
